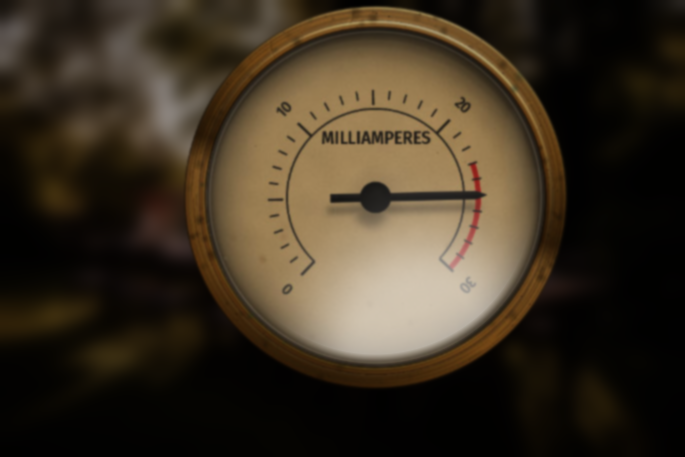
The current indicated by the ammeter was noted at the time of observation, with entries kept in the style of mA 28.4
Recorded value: mA 25
